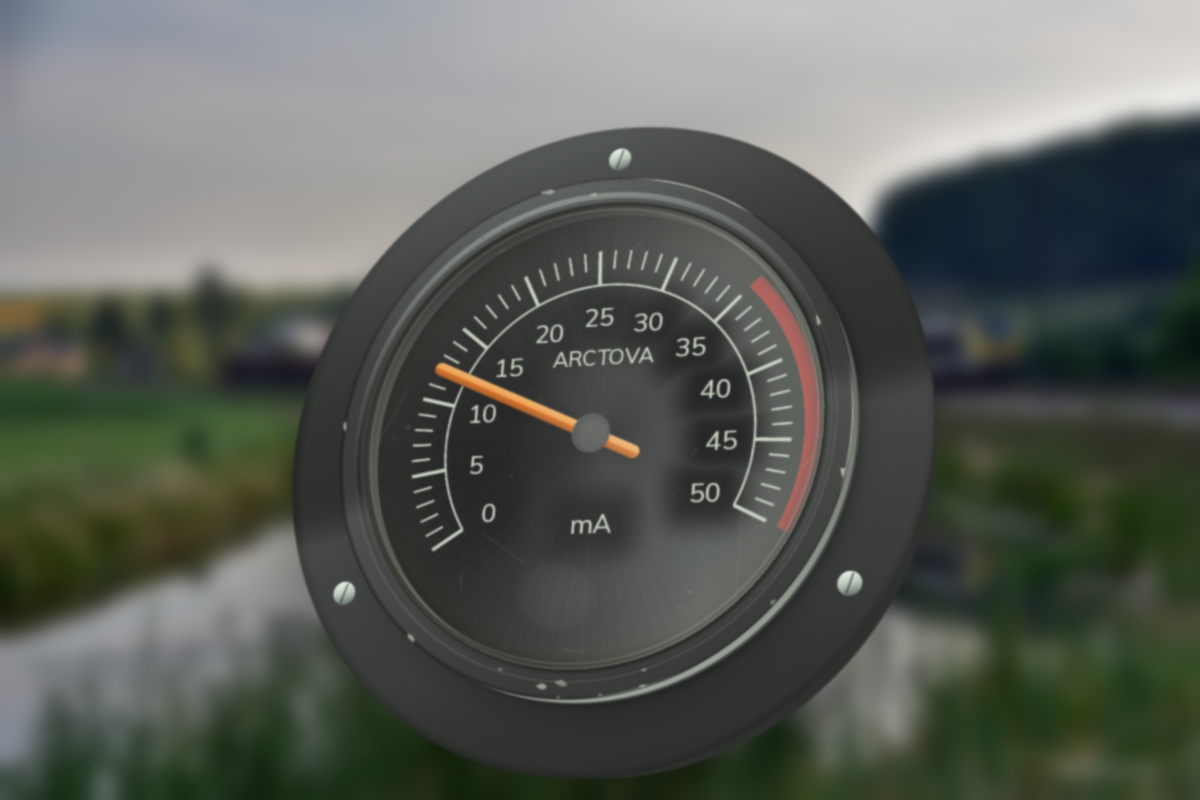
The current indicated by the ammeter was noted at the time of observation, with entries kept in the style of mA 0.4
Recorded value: mA 12
